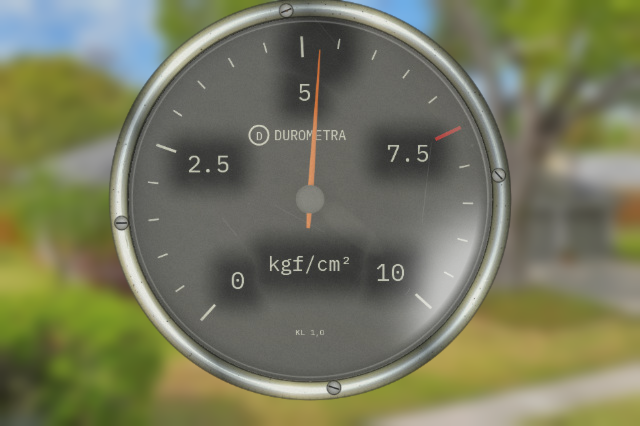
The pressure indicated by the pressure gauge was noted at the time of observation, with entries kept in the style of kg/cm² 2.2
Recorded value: kg/cm² 5.25
